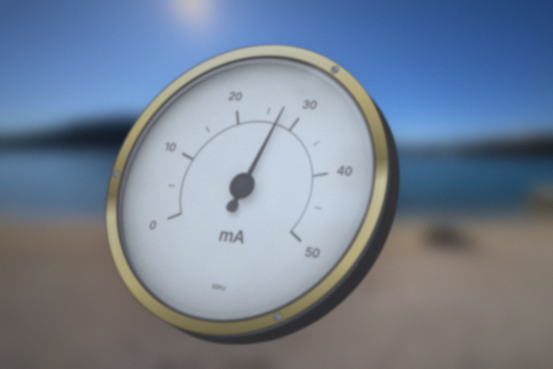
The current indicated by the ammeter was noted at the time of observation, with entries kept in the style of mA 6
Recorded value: mA 27.5
